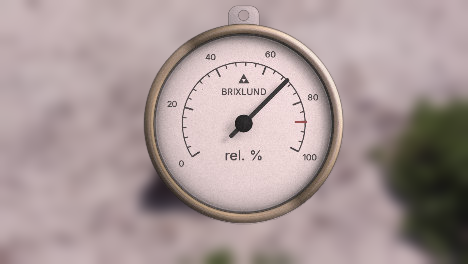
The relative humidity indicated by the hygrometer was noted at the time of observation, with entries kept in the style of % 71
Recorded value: % 70
